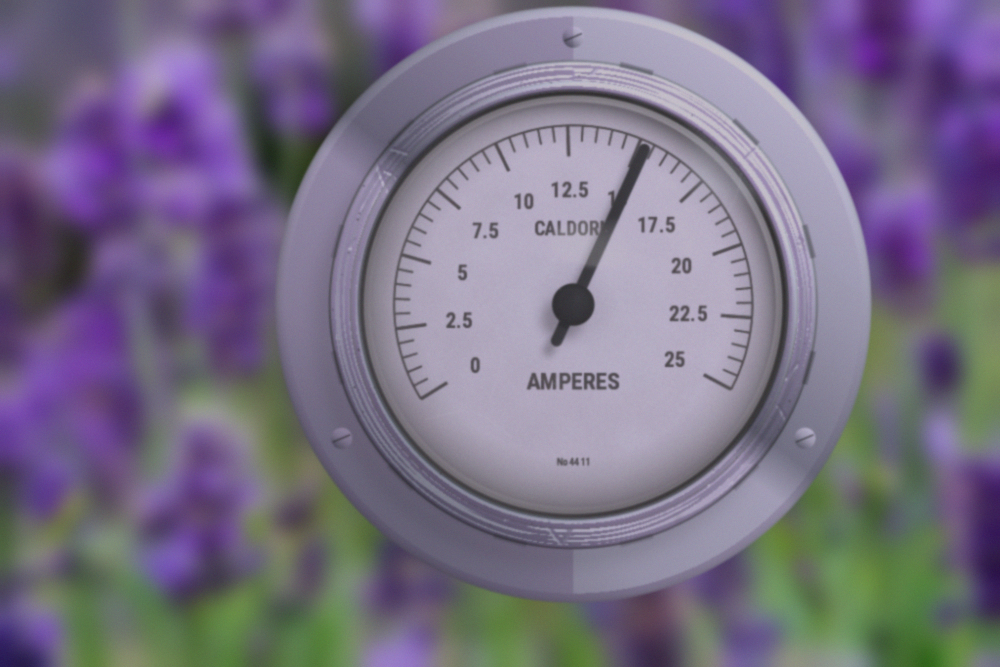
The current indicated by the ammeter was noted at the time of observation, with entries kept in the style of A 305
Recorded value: A 15.25
